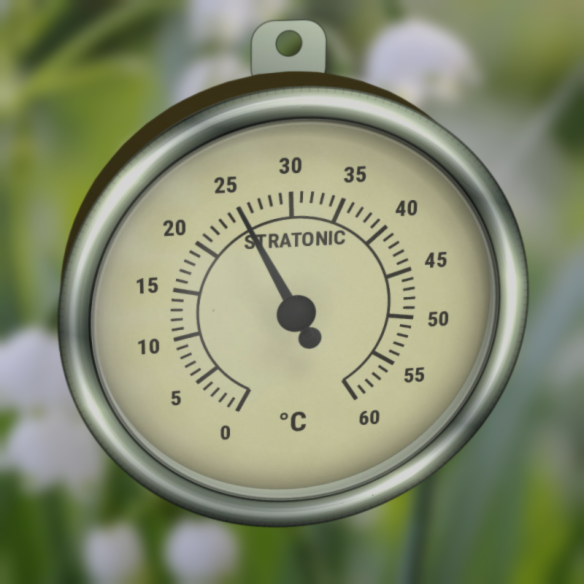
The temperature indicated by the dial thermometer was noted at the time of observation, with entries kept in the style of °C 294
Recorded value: °C 25
